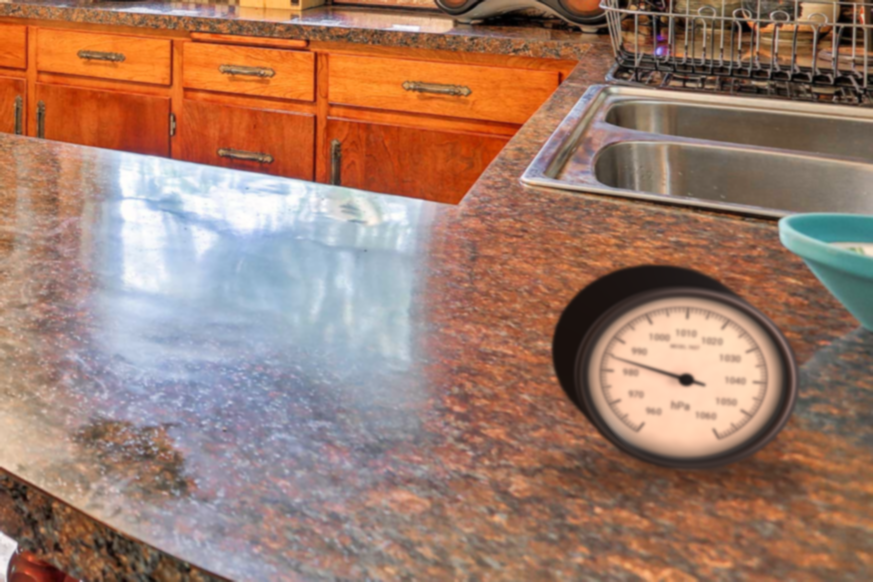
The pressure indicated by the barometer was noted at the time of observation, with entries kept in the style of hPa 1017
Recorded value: hPa 985
